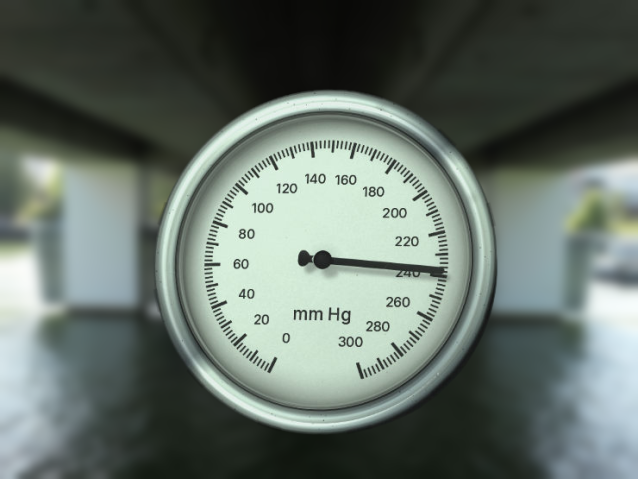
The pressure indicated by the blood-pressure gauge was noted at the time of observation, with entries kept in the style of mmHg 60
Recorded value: mmHg 238
